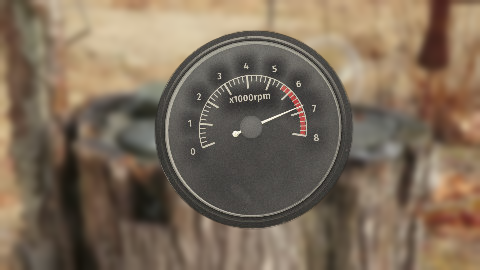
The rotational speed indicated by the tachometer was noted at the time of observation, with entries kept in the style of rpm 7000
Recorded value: rpm 6800
